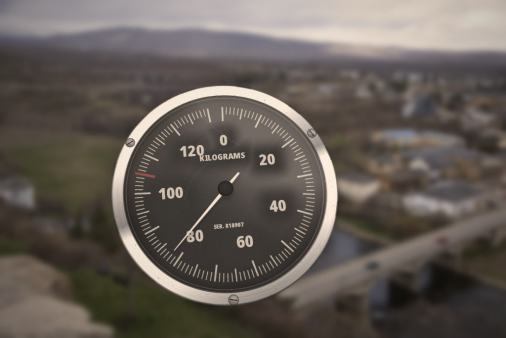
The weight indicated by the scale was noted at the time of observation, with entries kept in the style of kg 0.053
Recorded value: kg 82
